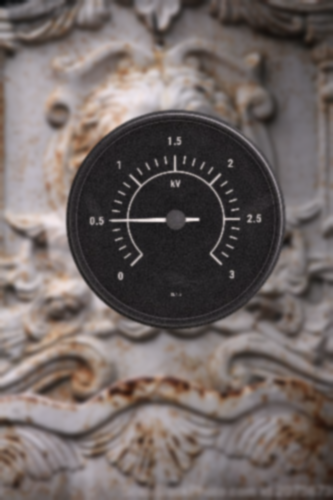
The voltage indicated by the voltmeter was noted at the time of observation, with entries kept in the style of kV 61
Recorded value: kV 0.5
